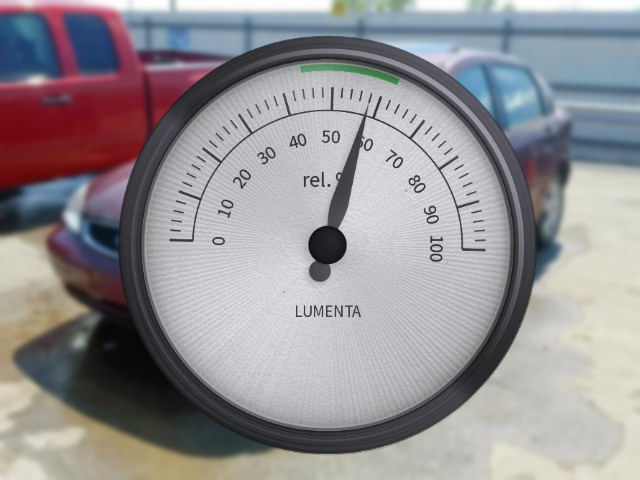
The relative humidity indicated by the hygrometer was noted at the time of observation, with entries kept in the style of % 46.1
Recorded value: % 58
